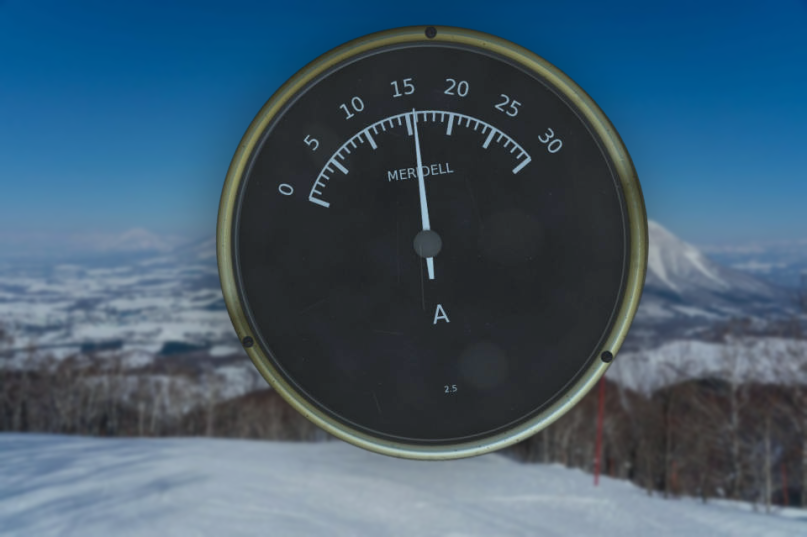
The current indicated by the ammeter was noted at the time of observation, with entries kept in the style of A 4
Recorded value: A 16
